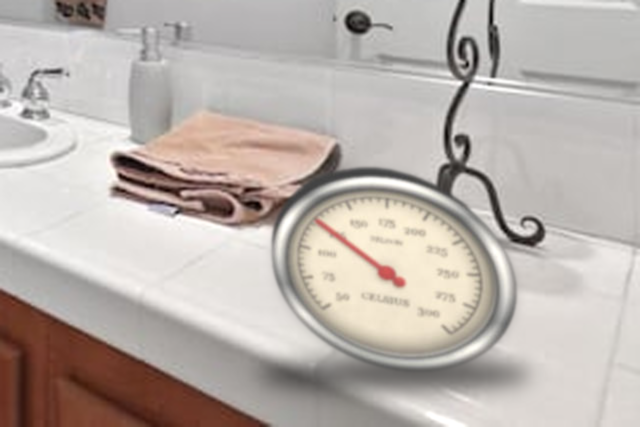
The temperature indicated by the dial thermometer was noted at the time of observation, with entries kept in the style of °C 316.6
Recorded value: °C 125
